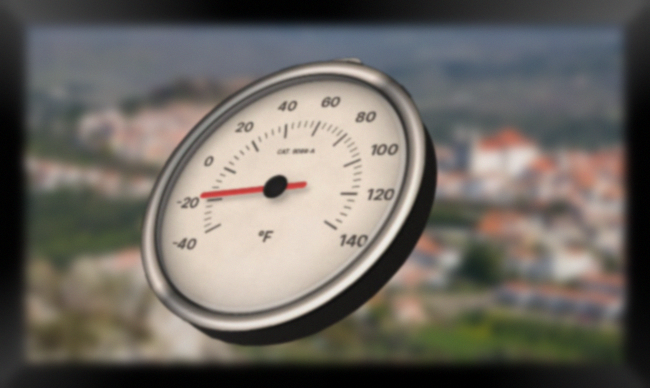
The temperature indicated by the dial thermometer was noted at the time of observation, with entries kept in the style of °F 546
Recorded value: °F -20
